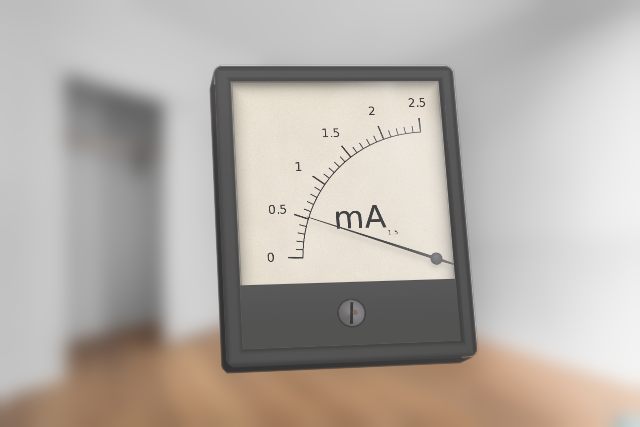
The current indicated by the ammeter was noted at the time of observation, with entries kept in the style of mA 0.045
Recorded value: mA 0.5
